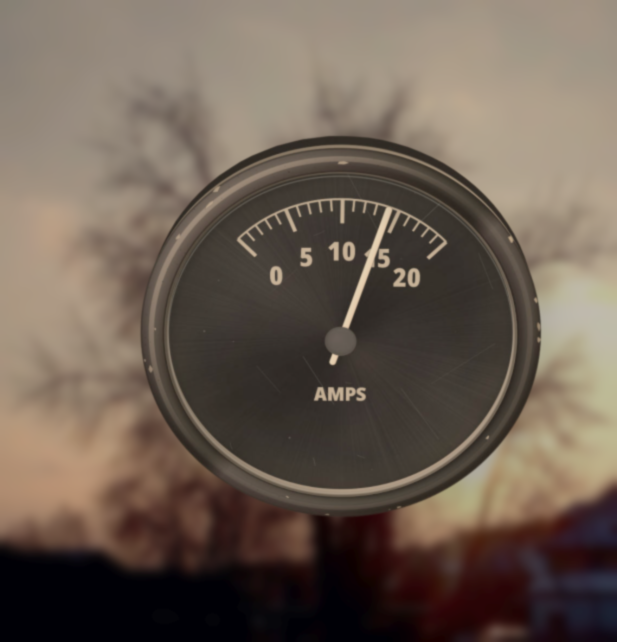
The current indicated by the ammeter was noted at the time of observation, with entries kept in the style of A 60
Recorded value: A 14
